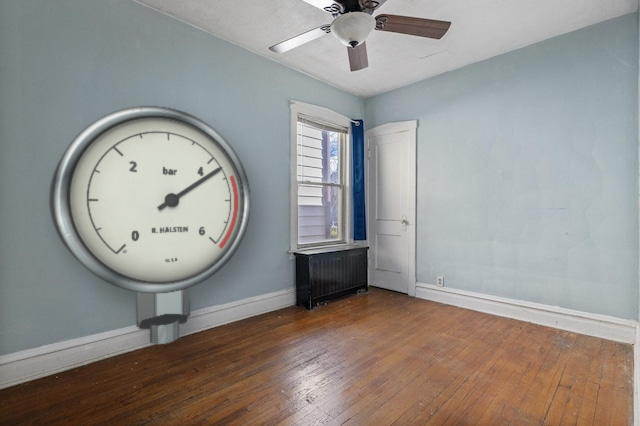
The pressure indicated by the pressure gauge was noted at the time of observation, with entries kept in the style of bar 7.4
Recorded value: bar 4.25
